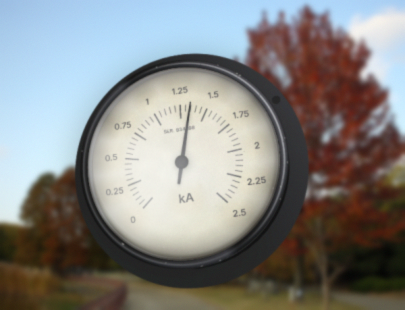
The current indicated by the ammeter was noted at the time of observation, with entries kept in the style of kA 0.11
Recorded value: kA 1.35
